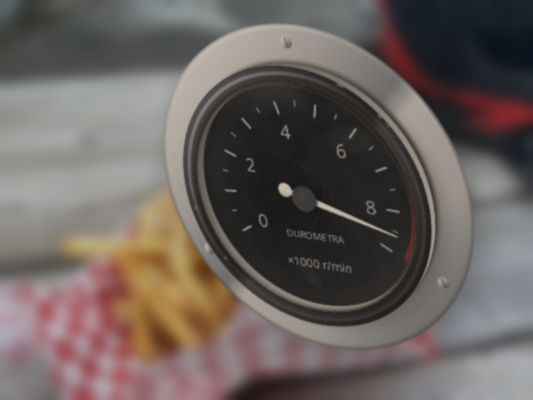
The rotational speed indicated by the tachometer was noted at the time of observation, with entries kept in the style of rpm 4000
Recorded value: rpm 8500
